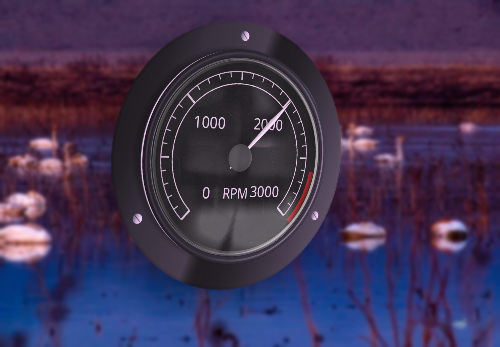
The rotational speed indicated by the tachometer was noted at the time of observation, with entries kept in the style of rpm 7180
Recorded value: rpm 2000
